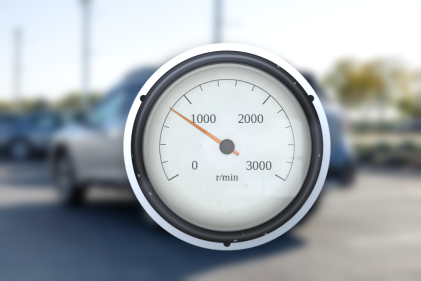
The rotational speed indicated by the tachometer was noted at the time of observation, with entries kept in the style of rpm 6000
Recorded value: rpm 800
